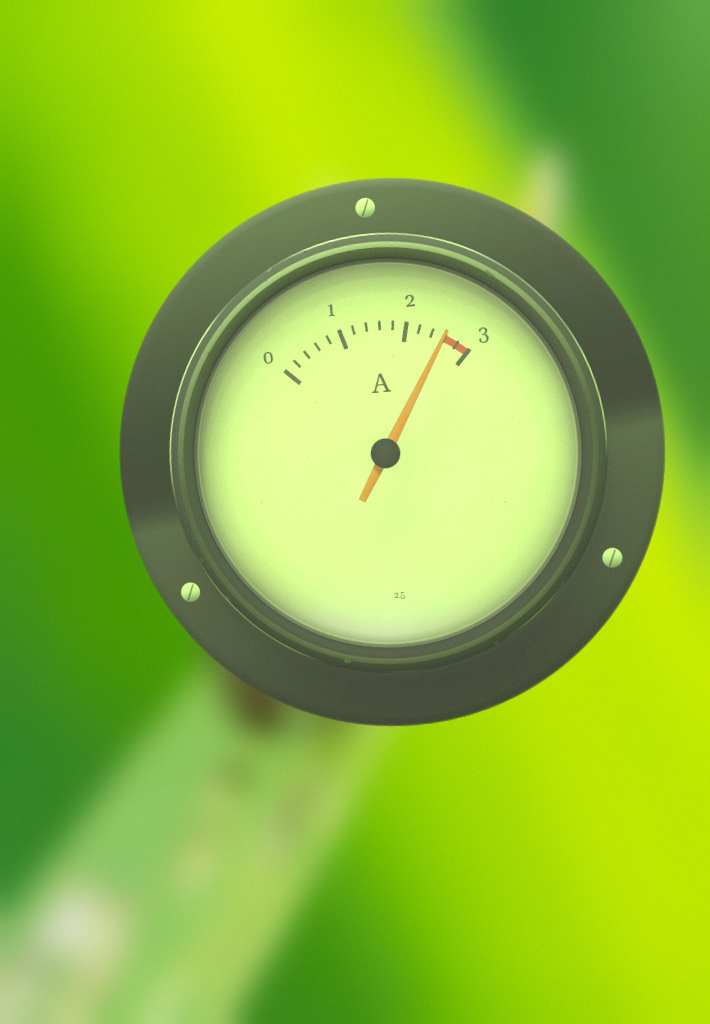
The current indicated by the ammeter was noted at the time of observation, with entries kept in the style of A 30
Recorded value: A 2.6
